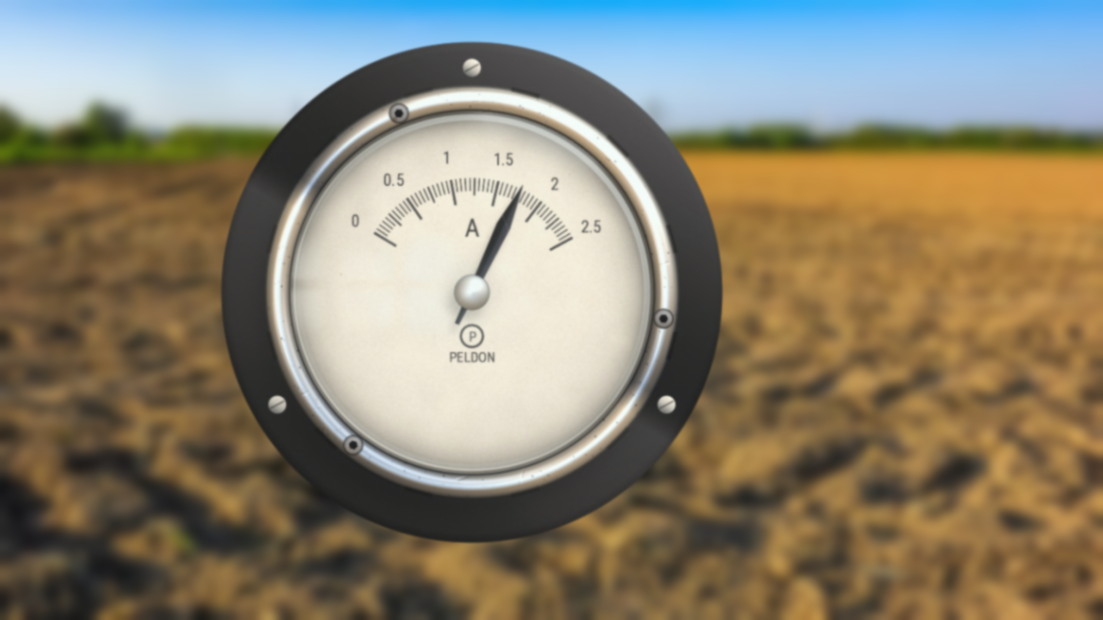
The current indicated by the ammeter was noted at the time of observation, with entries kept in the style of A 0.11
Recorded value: A 1.75
